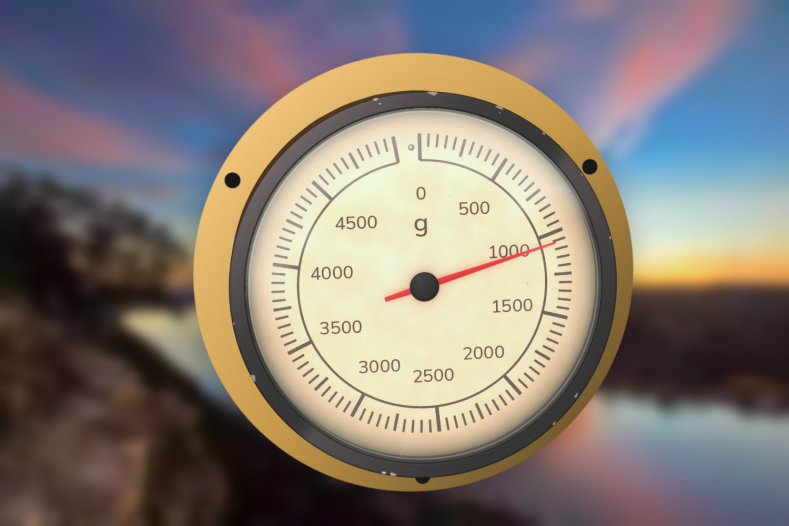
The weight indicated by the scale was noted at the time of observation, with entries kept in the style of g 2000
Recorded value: g 1050
